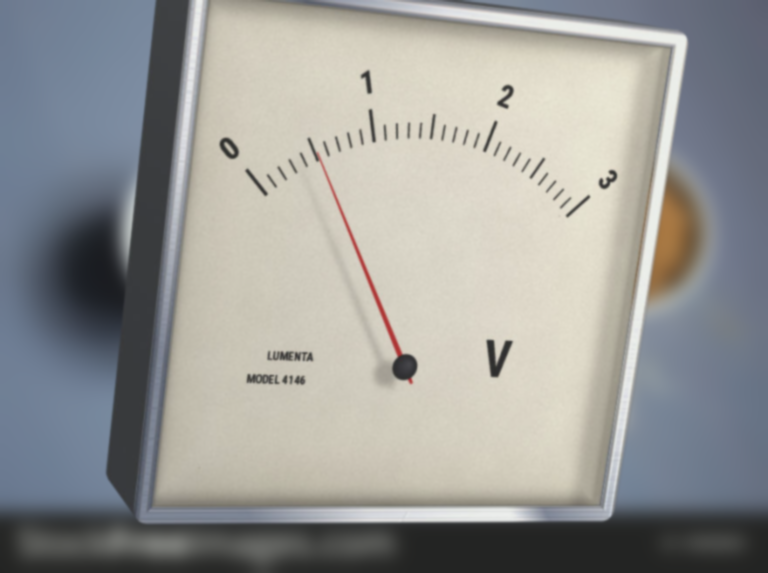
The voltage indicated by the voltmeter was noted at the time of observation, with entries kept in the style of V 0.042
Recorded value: V 0.5
